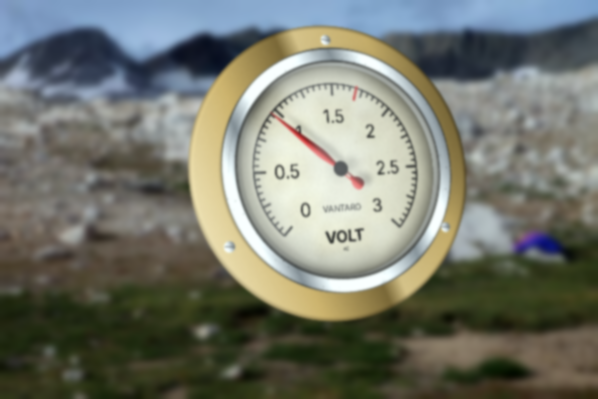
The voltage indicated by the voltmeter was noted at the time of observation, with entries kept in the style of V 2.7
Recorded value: V 0.95
